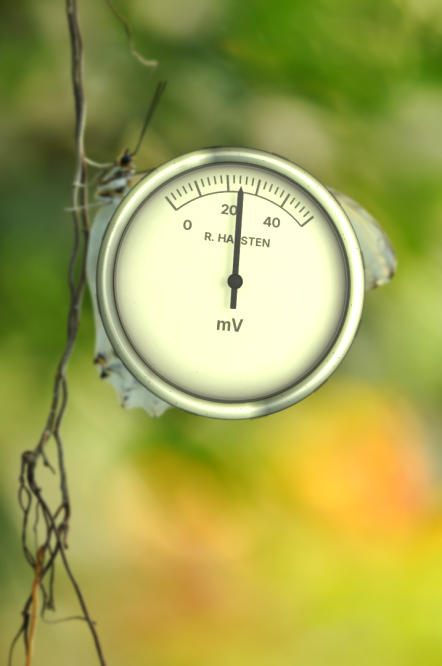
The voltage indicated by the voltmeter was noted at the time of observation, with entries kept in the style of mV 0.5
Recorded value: mV 24
